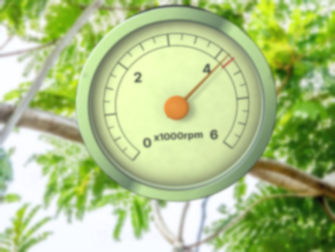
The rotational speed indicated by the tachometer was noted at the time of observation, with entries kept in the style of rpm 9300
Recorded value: rpm 4125
